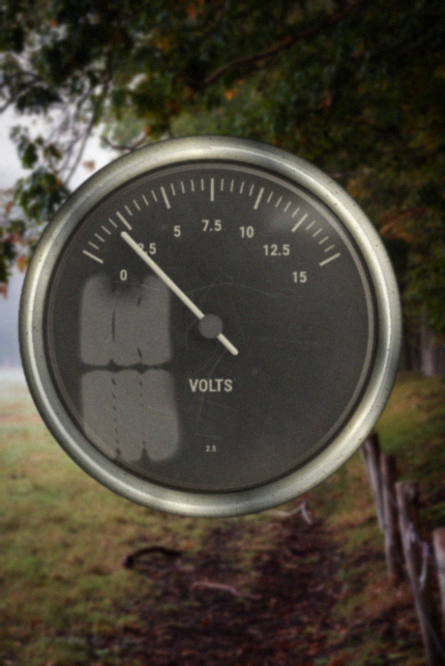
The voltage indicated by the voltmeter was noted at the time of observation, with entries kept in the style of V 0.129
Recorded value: V 2
